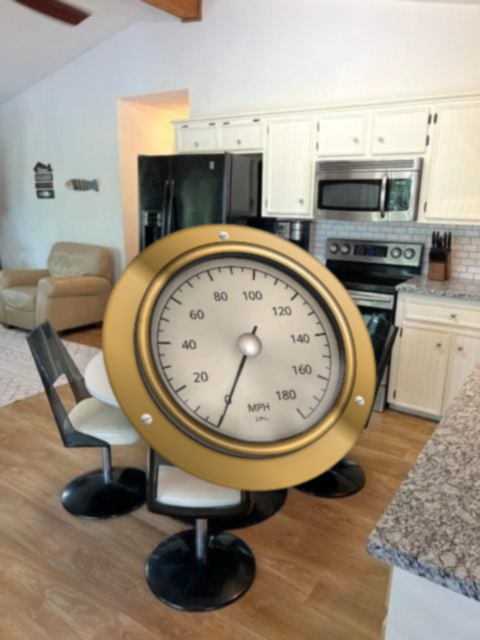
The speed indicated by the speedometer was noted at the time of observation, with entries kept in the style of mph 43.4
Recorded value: mph 0
